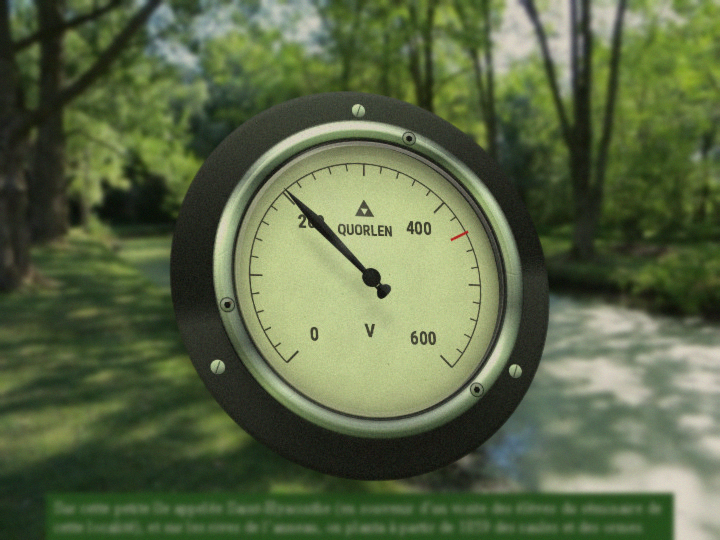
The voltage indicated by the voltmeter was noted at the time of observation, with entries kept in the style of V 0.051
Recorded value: V 200
